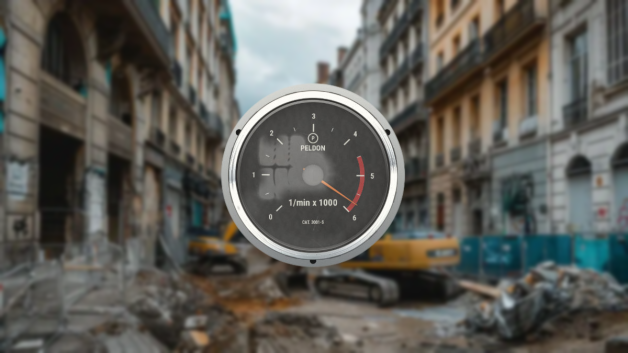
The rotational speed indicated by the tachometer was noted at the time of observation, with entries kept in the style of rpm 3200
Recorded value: rpm 5750
